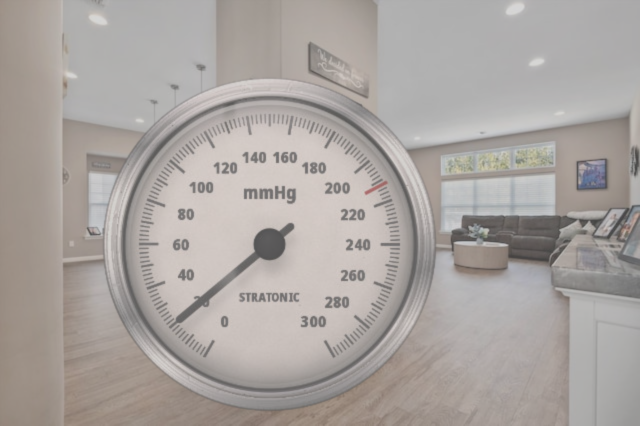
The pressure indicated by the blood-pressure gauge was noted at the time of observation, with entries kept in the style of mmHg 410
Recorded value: mmHg 20
